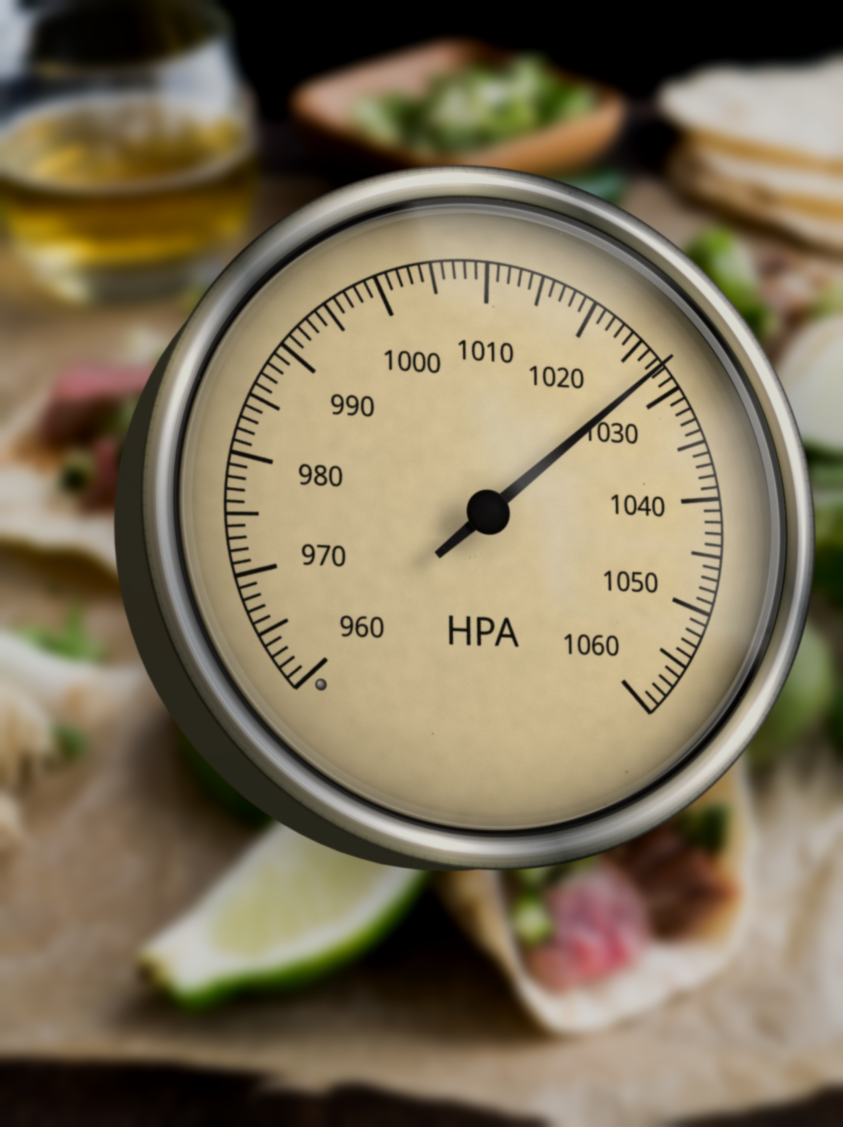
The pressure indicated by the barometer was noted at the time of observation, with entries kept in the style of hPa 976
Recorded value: hPa 1027.5
